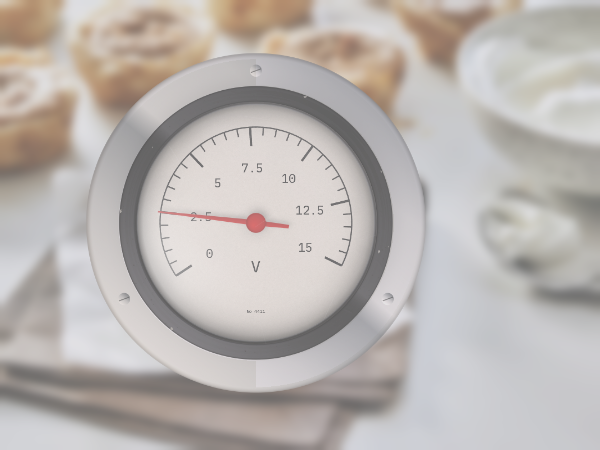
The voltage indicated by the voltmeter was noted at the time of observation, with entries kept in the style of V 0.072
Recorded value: V 2.5
